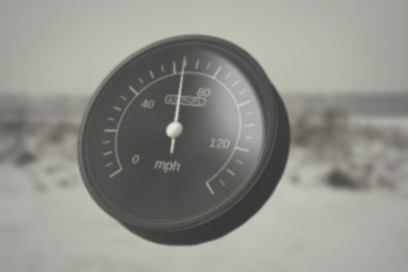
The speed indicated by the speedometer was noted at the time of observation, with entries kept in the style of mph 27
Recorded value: mph 65
